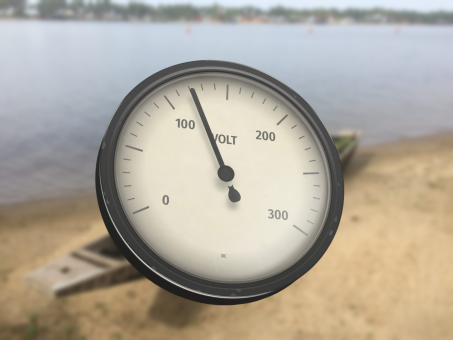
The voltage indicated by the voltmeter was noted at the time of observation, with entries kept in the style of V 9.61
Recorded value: V 120
